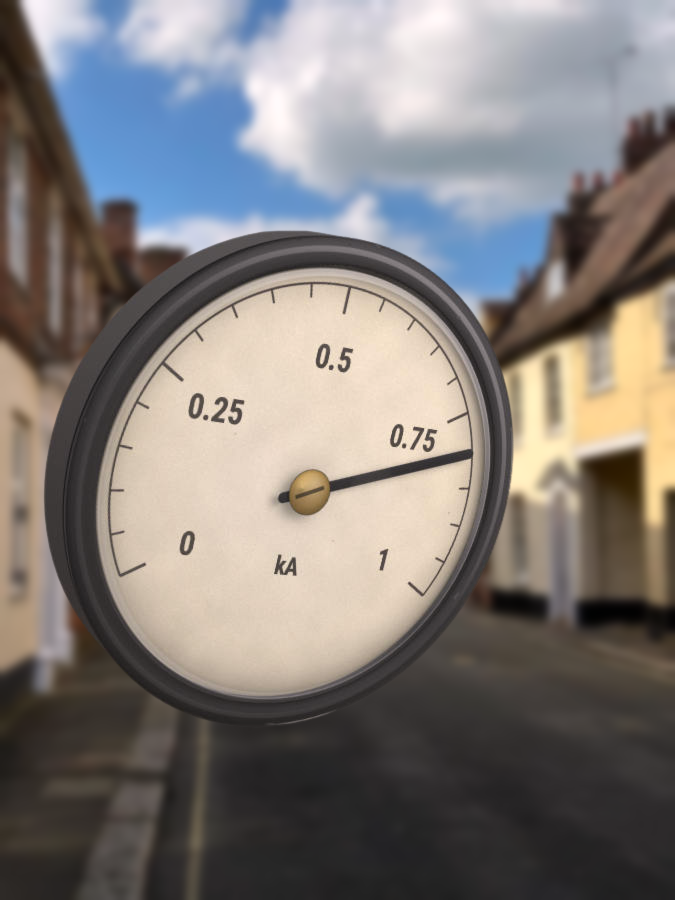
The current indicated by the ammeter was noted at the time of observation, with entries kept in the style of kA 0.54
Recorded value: kA 0.8
